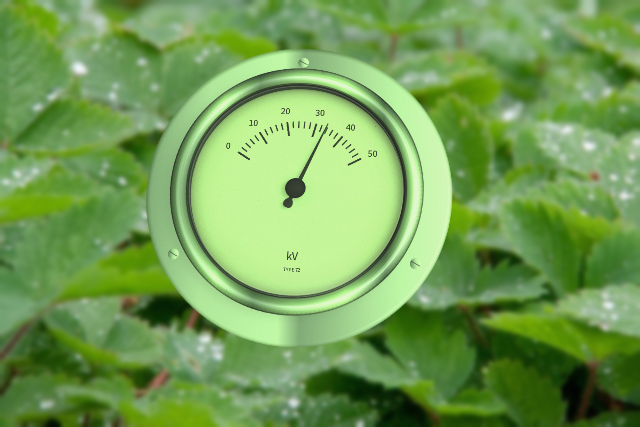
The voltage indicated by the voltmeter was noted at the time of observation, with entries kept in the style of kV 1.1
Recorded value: kV 34
